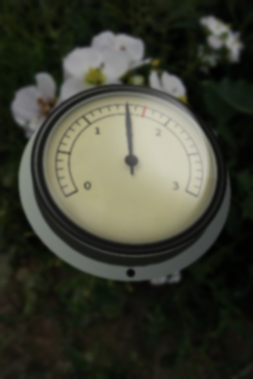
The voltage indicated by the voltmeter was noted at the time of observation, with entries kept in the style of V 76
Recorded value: V 1.5
